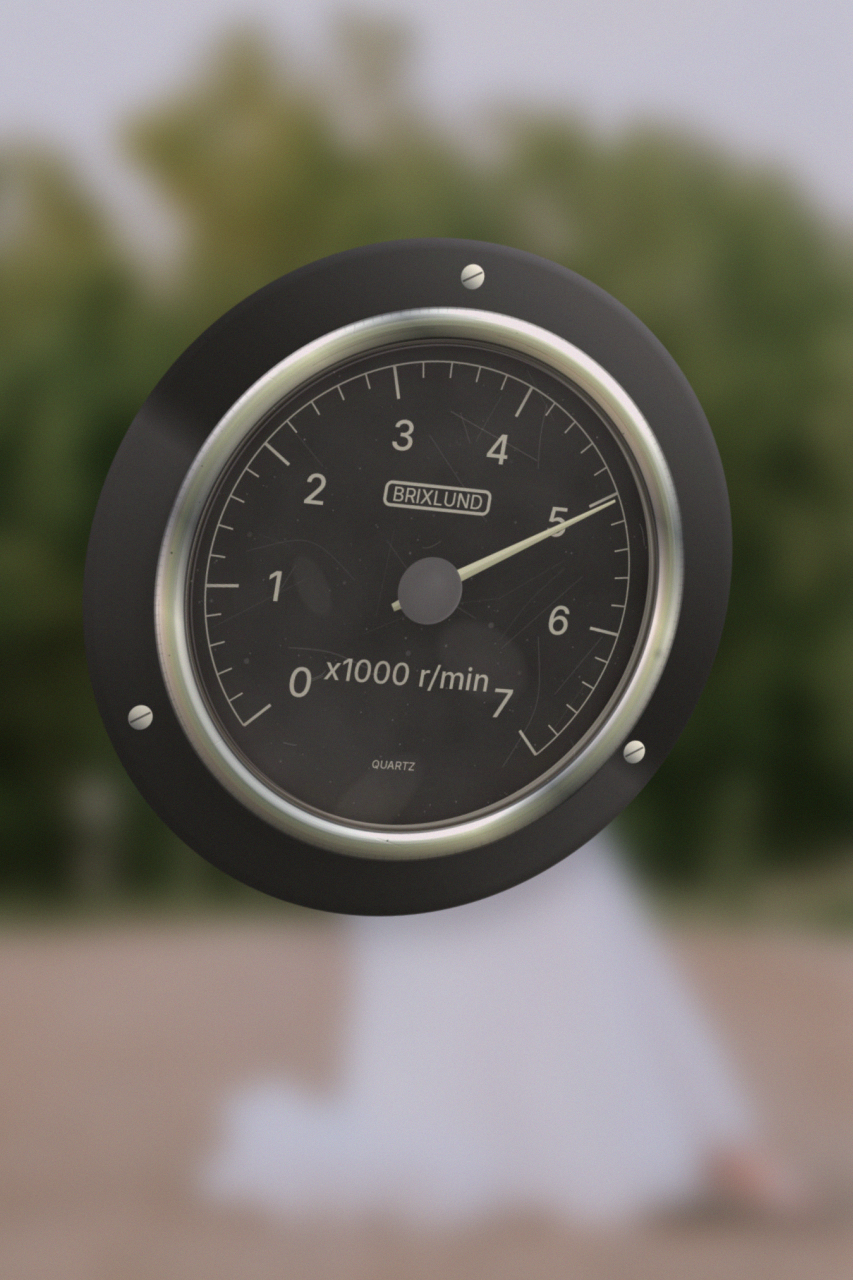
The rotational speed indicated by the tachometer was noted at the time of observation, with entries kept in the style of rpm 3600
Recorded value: rpm 5000
